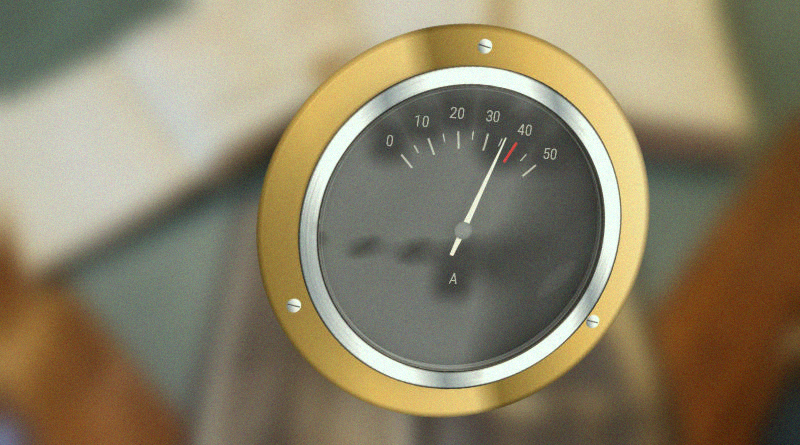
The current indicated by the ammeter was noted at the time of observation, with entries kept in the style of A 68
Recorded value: A 35
